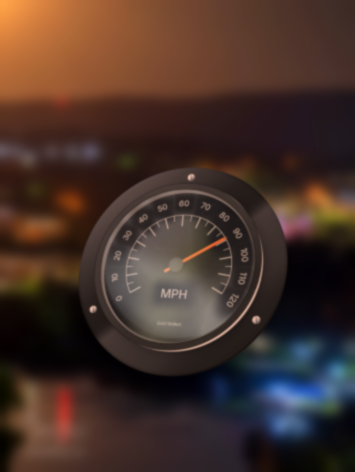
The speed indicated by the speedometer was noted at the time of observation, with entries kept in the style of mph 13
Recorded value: mph 90
